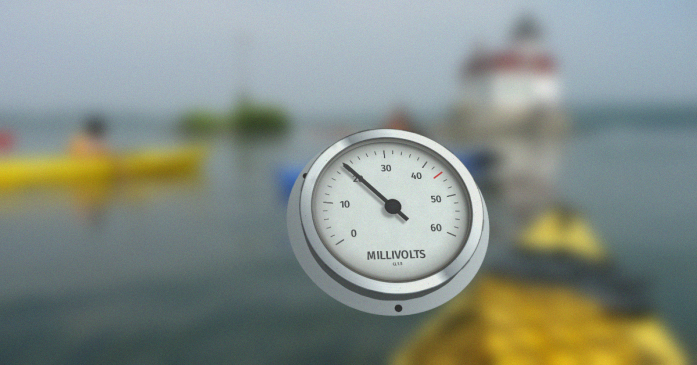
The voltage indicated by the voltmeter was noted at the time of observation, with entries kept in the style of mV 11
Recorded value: mV 20
